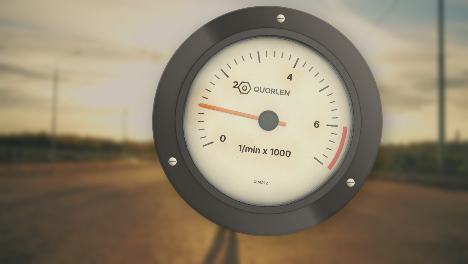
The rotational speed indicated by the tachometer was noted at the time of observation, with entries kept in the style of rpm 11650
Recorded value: rpm 1000
